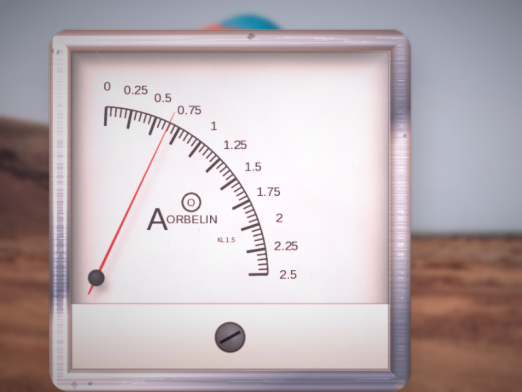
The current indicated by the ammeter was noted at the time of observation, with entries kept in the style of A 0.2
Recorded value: A 0.65
